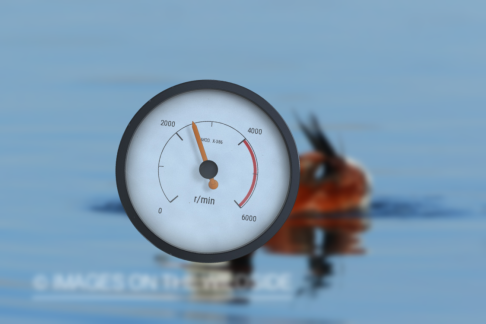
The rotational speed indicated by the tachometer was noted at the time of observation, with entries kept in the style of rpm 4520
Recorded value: rpm 2500
